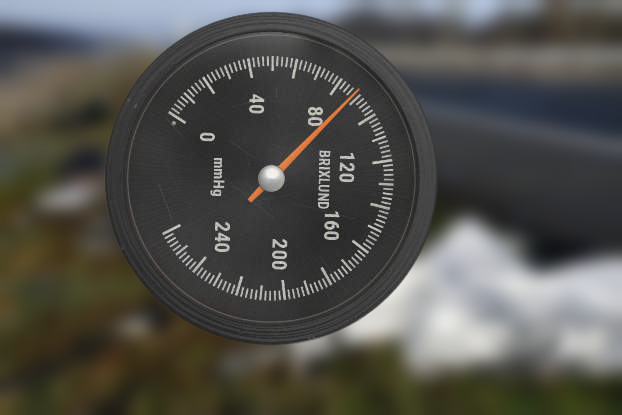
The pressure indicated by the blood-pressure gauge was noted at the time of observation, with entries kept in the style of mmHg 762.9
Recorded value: mmHg 88
